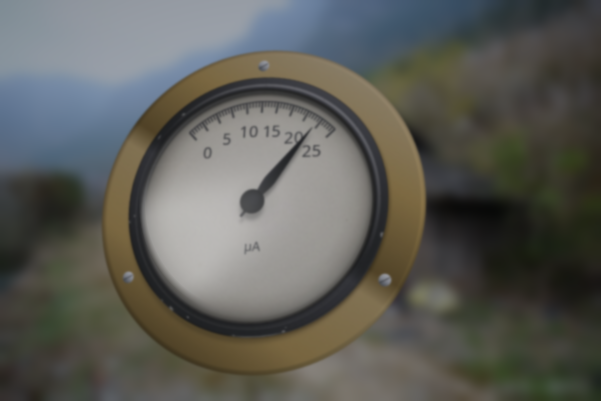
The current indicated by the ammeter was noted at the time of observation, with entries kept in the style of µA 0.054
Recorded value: µA 22.5
